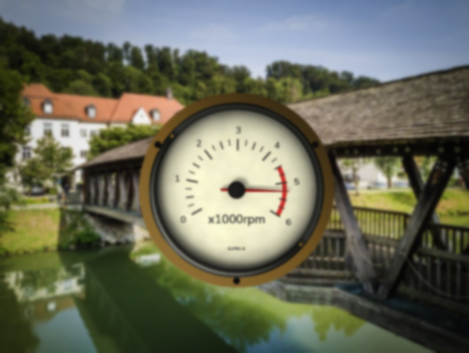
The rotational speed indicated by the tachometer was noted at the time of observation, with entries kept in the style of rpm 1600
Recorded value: rpm 5250
